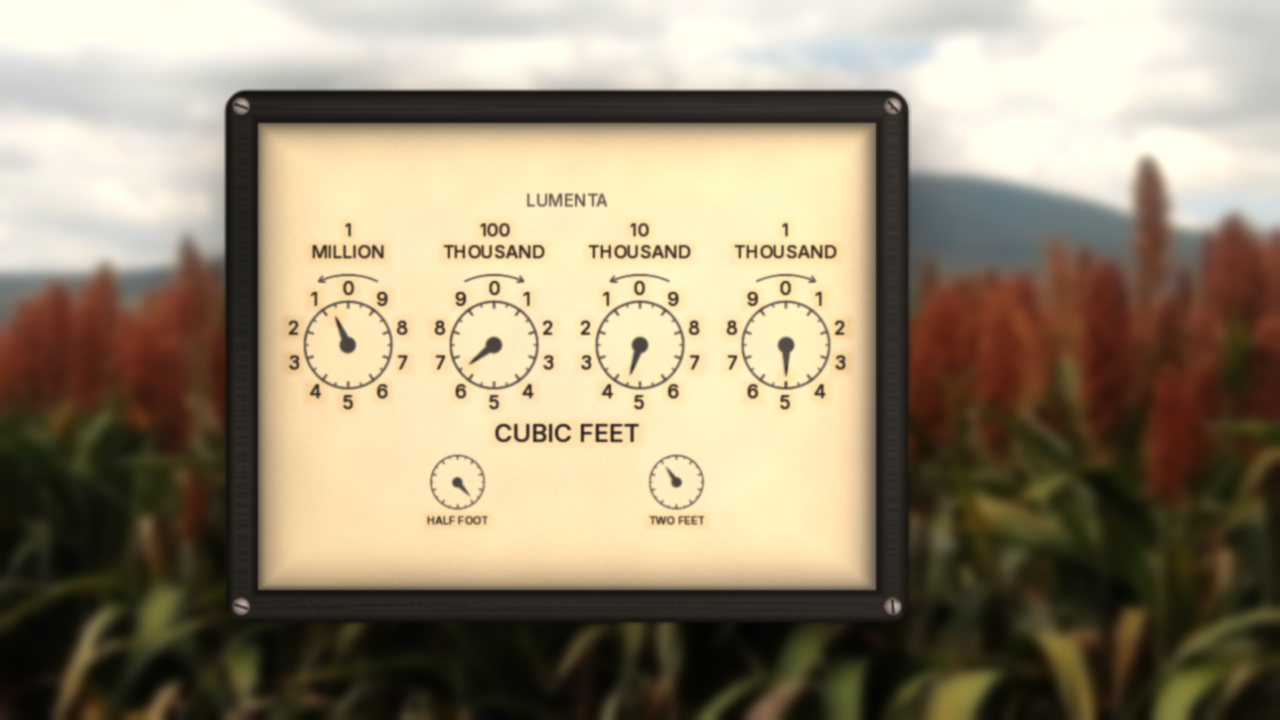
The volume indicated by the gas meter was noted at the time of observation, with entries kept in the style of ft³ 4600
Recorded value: ft³ 64500
